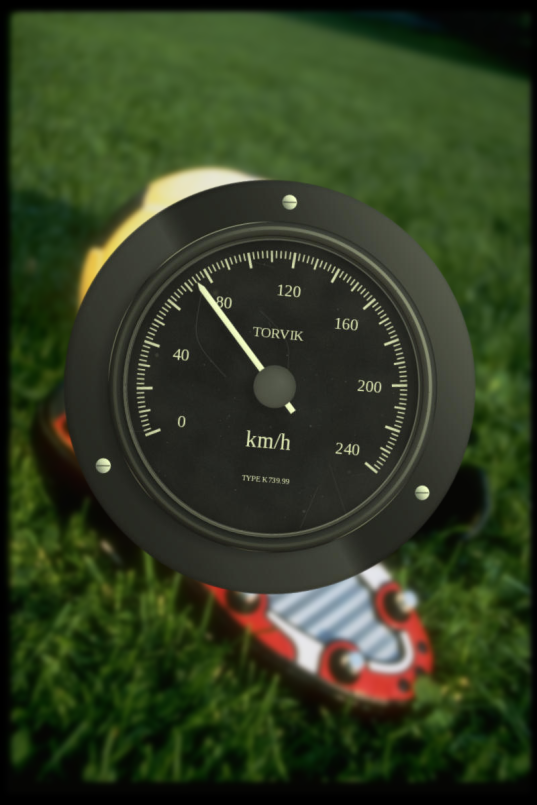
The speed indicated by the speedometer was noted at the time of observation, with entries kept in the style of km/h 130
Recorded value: km/h 74
